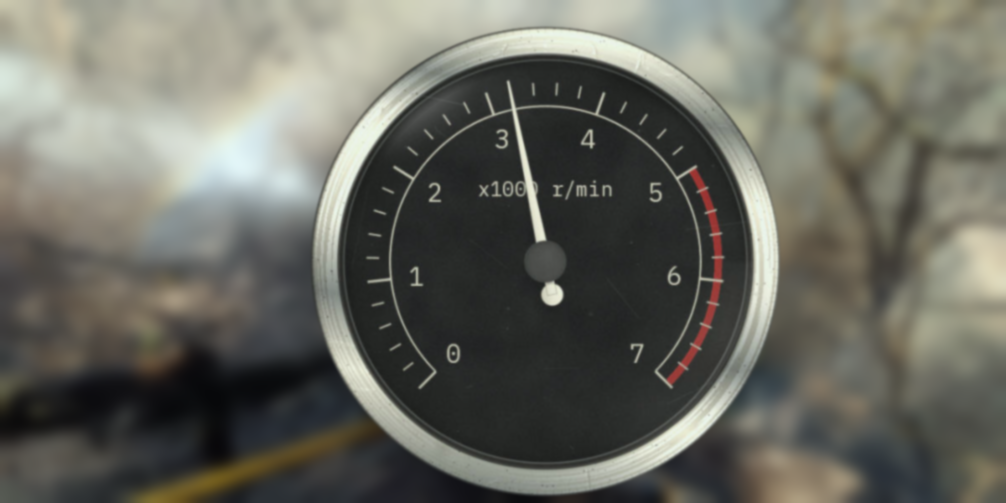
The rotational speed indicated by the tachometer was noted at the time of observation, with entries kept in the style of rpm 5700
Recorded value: rpm 3200
